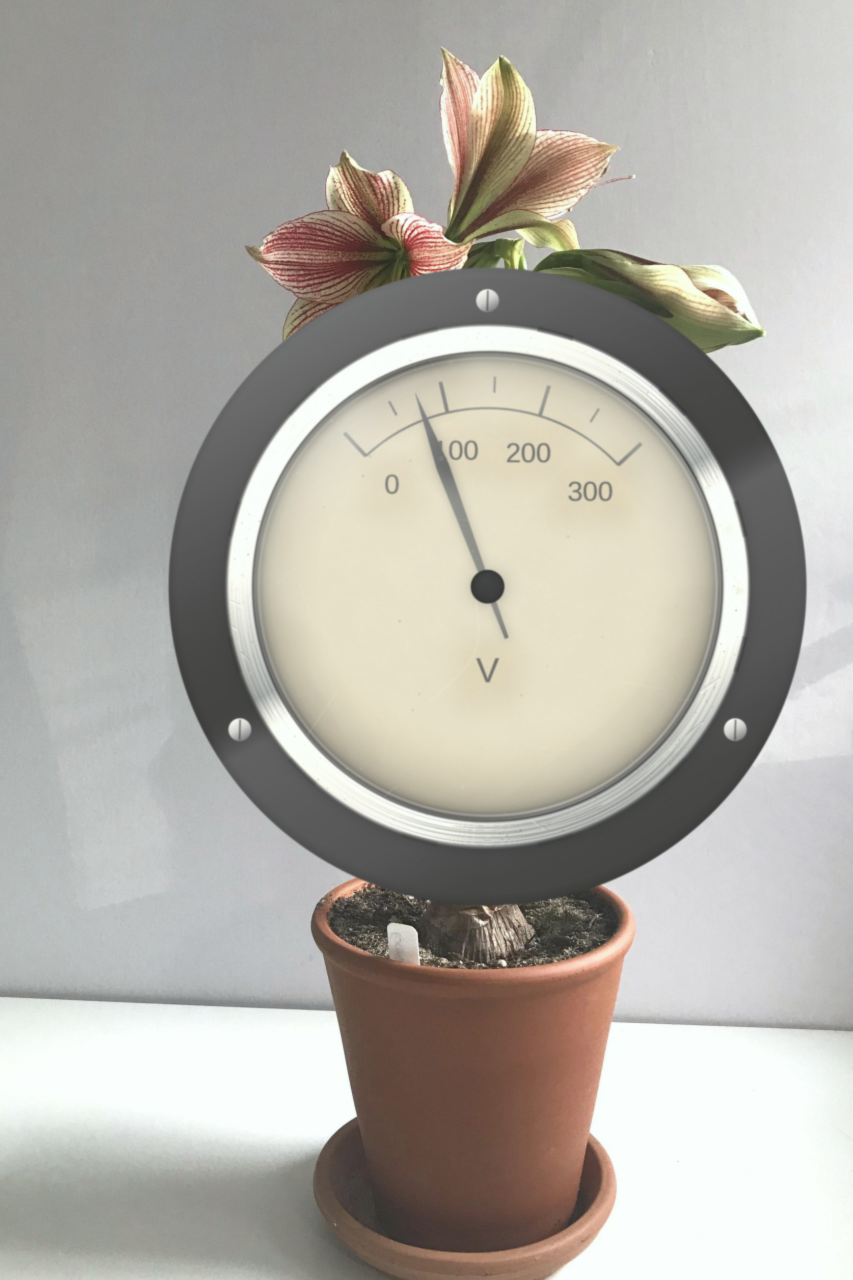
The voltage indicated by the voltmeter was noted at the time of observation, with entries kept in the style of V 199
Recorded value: V 75
